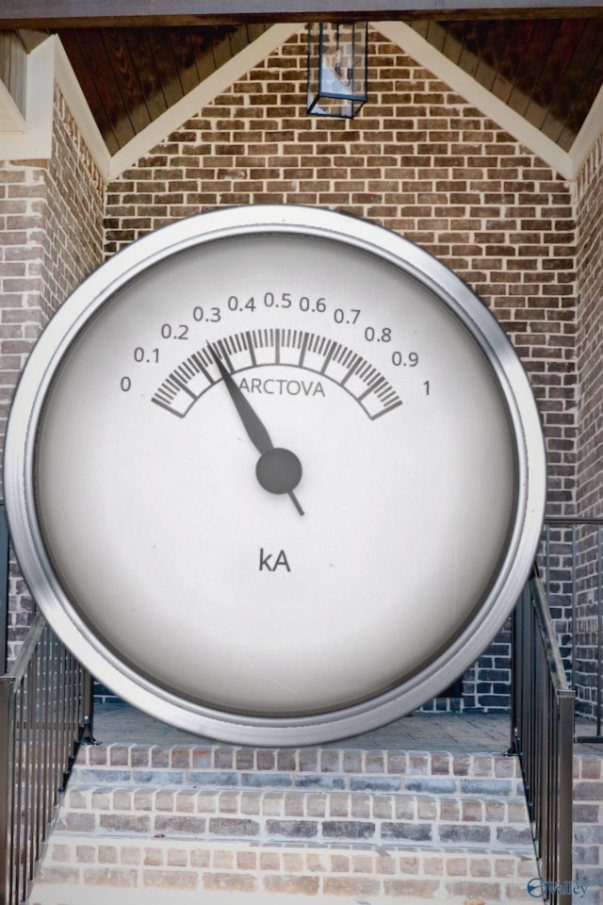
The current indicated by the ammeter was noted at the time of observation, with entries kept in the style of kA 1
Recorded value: kA 0.26
